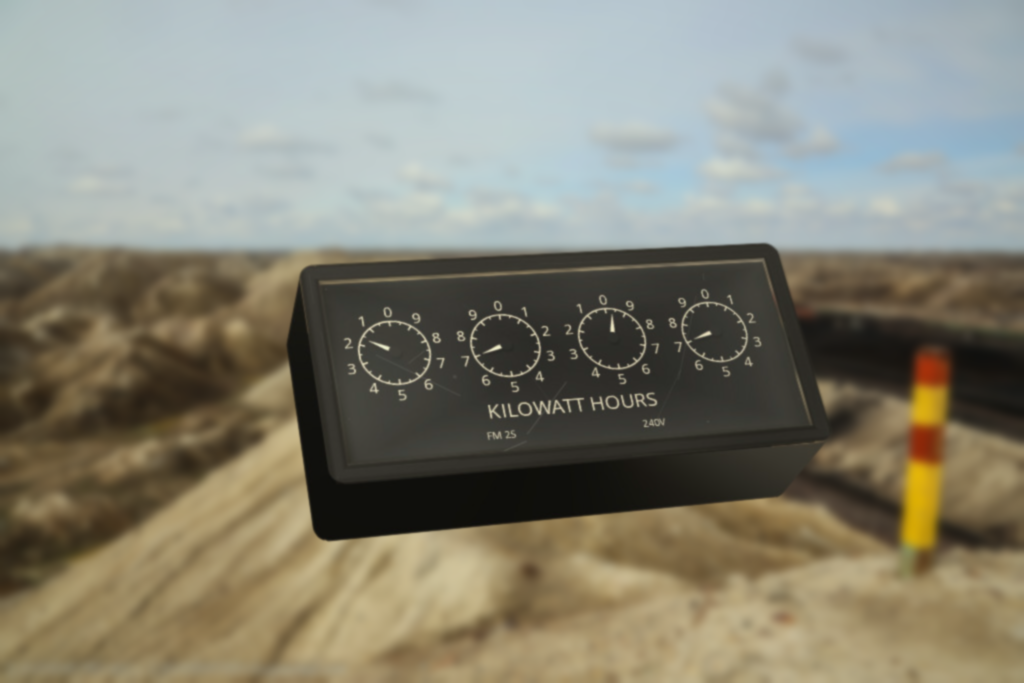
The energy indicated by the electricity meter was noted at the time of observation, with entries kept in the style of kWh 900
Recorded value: kWh 1697
